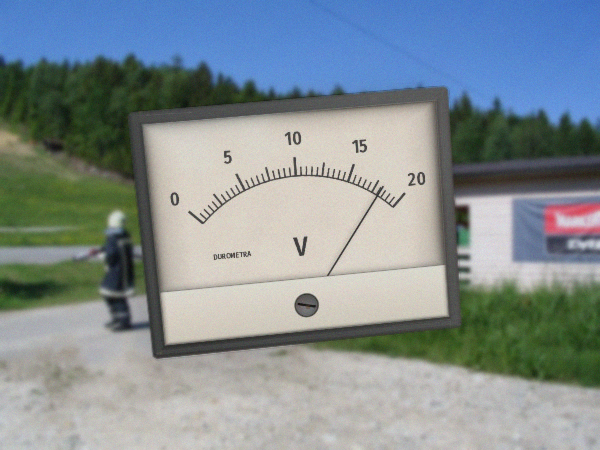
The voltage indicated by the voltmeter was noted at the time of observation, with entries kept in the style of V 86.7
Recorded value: V 18
